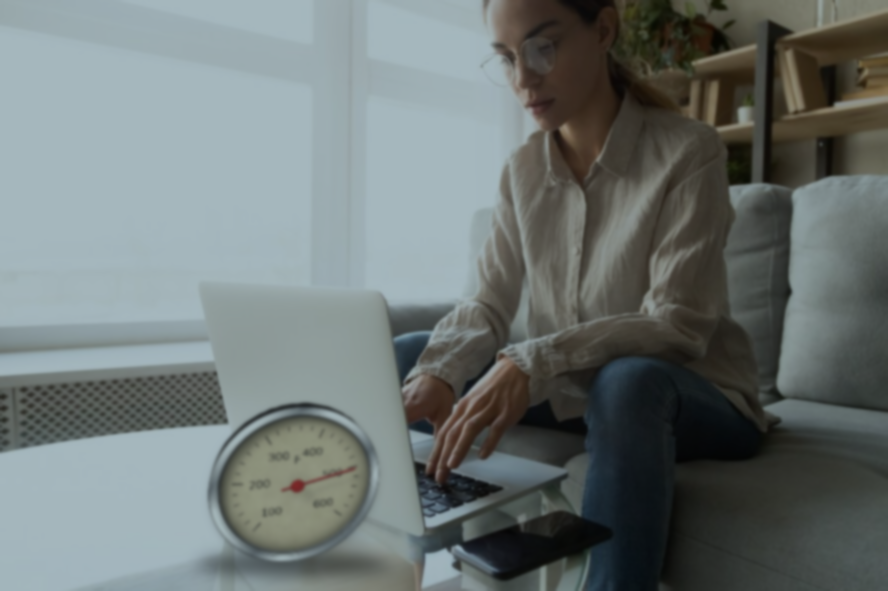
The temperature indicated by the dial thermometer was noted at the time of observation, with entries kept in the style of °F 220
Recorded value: °F 500
